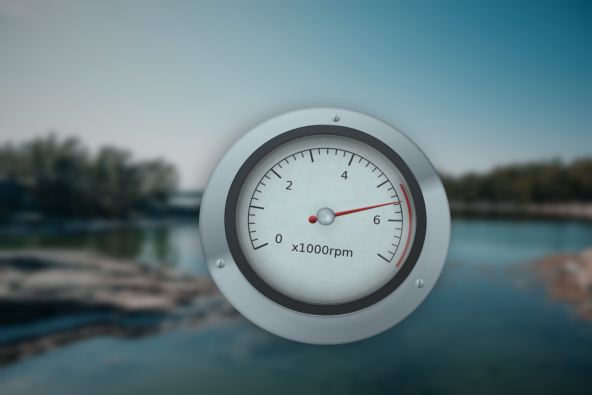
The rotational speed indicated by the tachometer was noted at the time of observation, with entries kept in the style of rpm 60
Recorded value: rpm 5600
